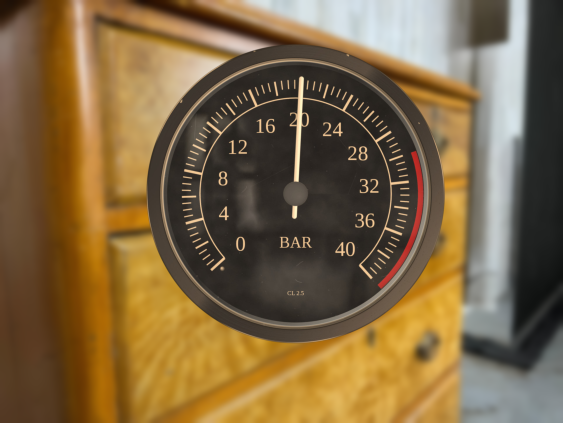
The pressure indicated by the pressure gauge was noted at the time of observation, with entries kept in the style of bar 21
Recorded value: bar 20
